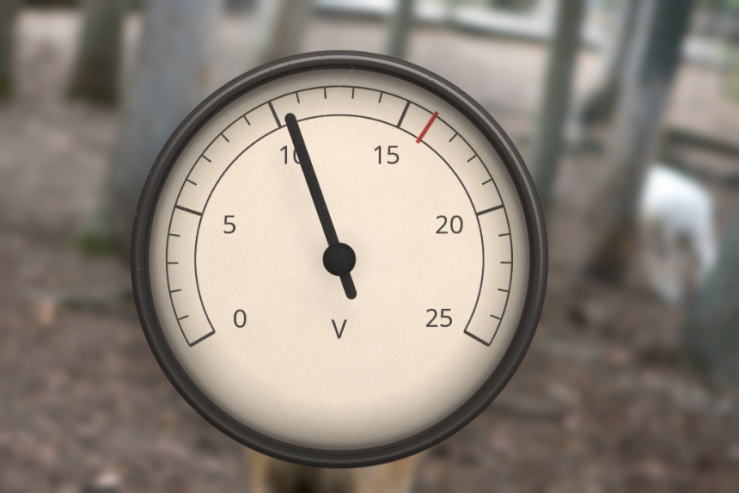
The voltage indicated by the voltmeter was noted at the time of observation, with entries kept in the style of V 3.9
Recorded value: V 10.5
